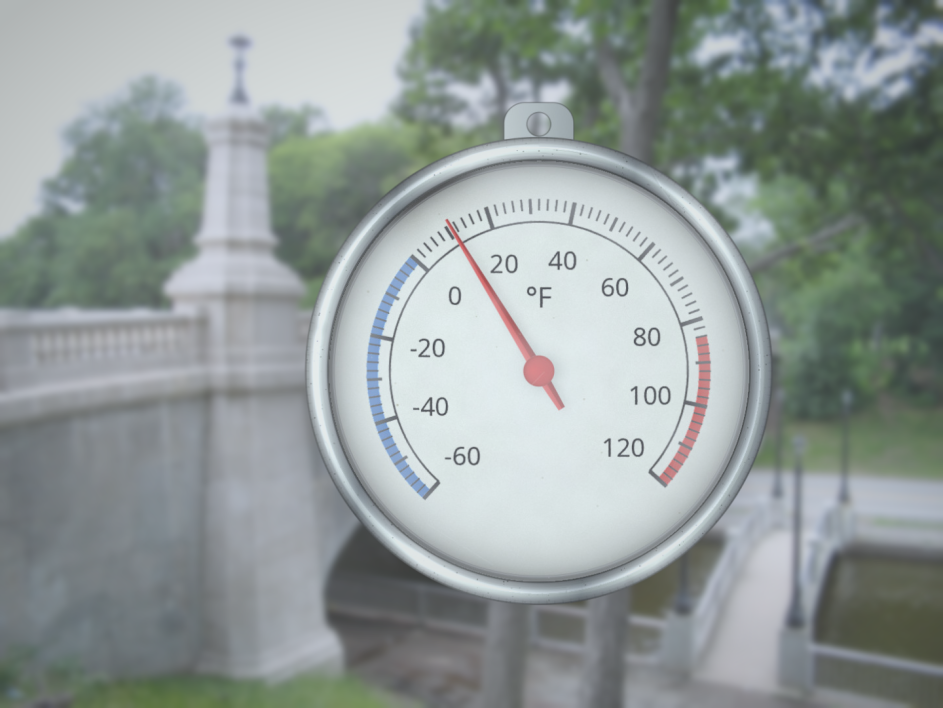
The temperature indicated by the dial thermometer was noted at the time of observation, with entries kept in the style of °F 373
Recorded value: °F 11
